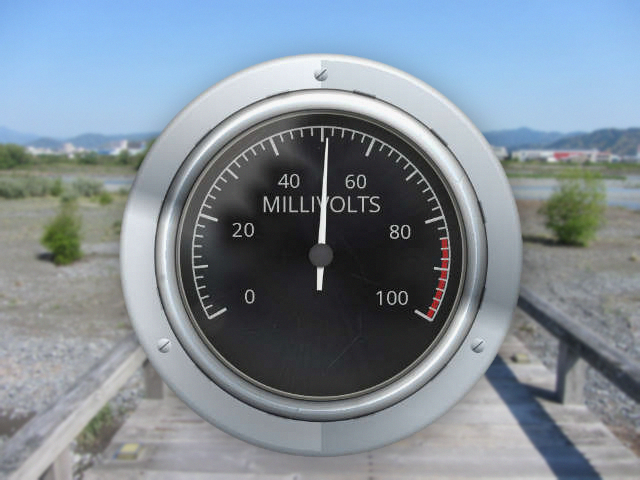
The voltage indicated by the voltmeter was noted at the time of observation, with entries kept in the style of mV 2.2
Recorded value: mV 51
